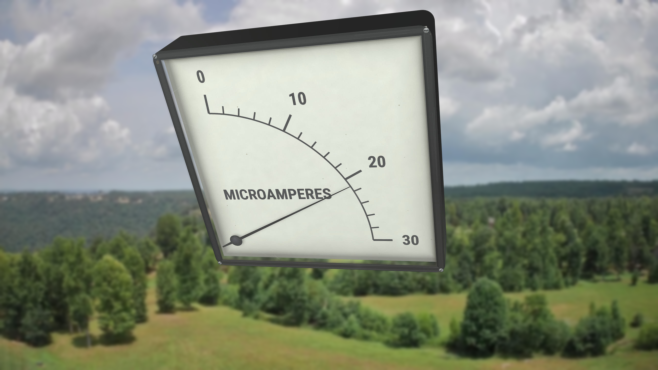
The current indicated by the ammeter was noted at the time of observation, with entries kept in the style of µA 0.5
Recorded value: µA 21
